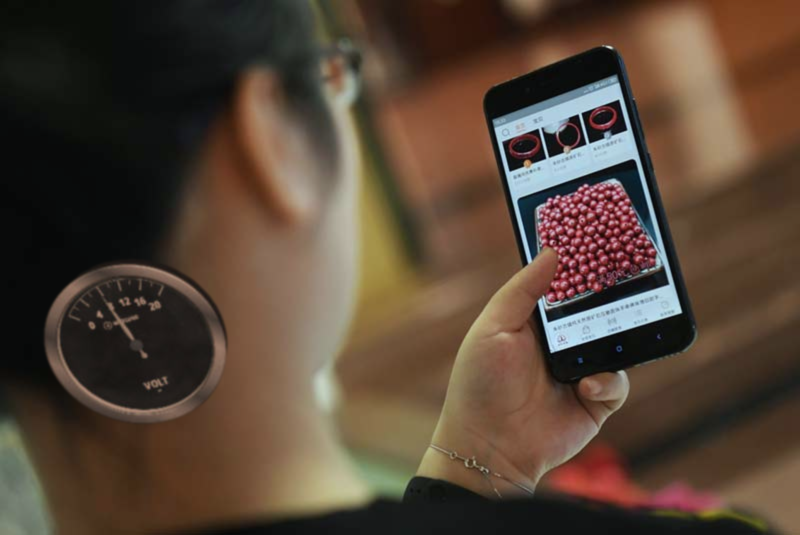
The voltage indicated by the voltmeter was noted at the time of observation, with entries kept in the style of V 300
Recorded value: V 8
